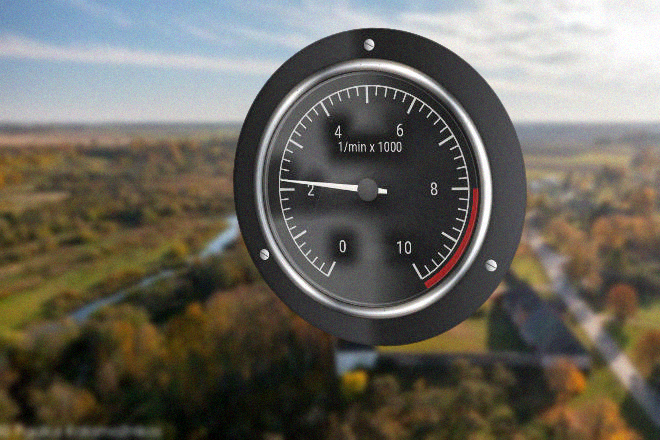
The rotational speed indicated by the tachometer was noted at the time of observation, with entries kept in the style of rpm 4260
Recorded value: rpm 2200
